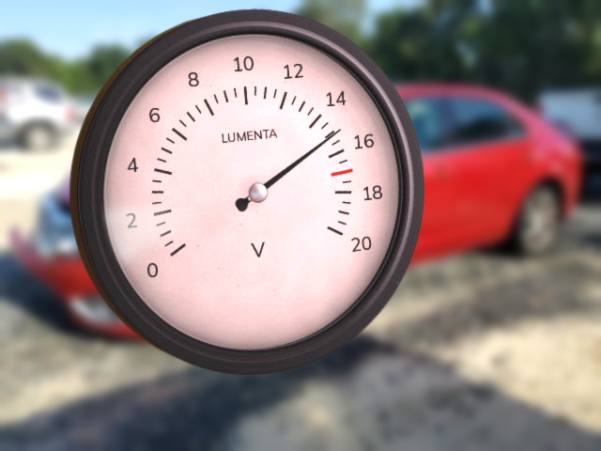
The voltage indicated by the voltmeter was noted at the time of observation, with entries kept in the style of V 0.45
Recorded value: V 15
